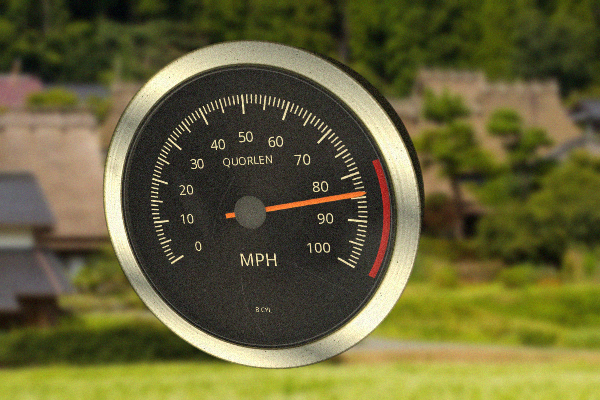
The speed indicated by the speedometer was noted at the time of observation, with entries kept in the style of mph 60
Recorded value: mph 84
